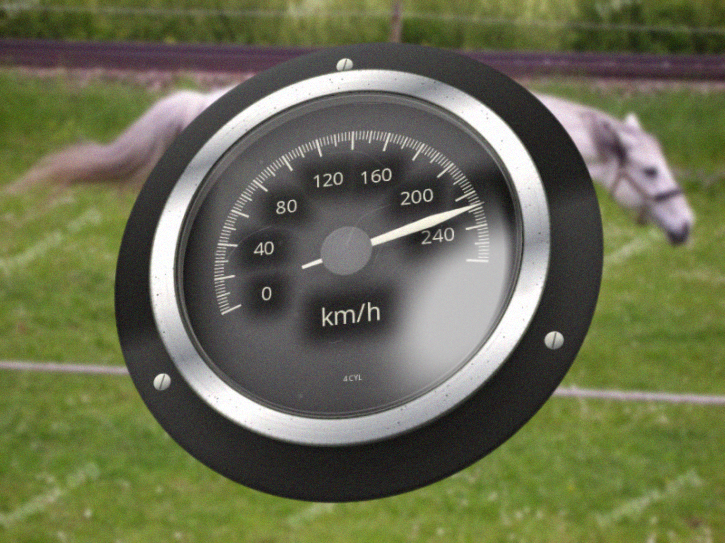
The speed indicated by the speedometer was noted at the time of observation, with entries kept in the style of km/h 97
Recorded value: km/h 230
